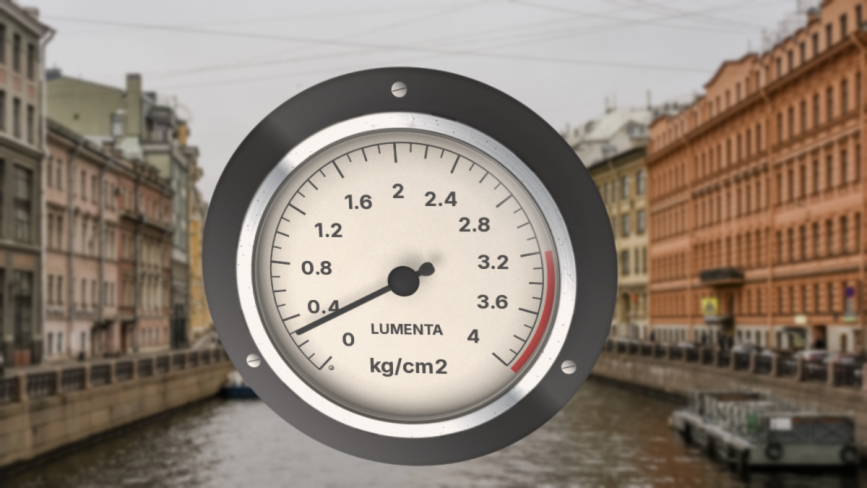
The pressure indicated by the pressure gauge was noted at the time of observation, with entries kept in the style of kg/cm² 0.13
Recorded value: kg/cm² 0.3
